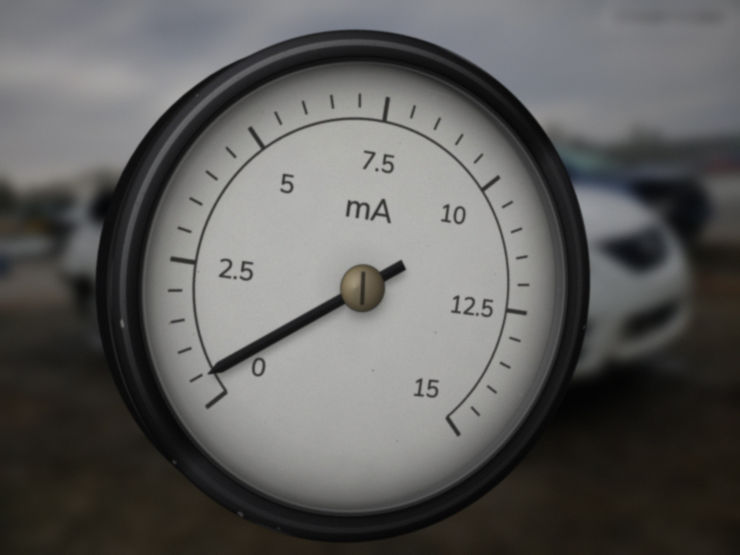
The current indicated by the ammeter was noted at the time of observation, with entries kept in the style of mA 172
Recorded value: mA 0.5
